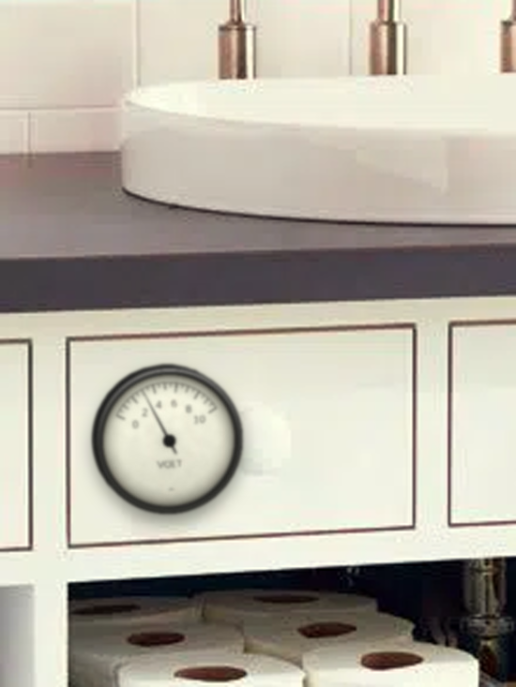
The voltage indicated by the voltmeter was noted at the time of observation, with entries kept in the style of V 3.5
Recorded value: V 3
